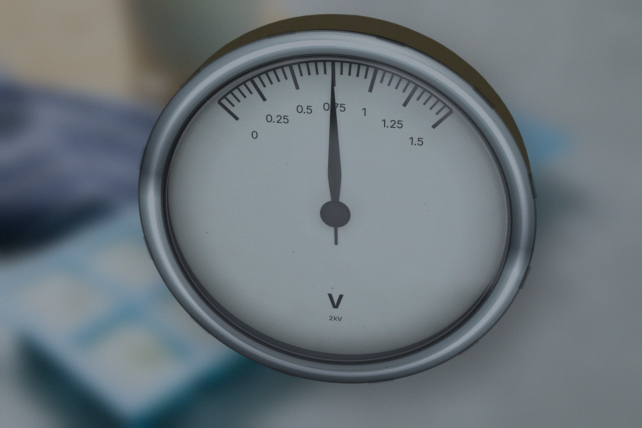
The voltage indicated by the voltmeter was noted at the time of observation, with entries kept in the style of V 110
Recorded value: V 0.75
